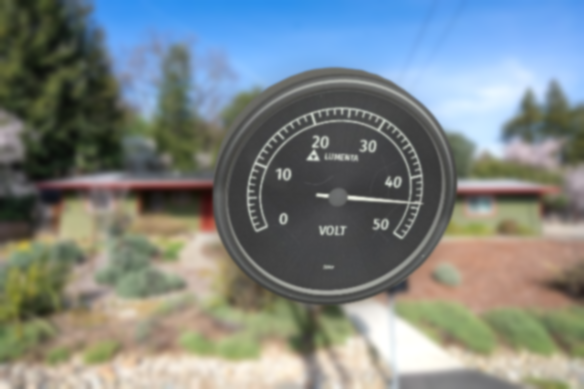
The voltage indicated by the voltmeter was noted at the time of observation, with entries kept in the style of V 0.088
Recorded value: V 44
